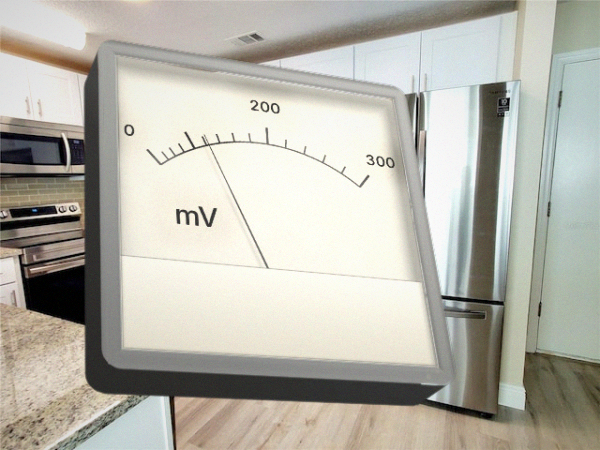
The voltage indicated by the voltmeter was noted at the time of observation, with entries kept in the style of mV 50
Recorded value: mV 120
